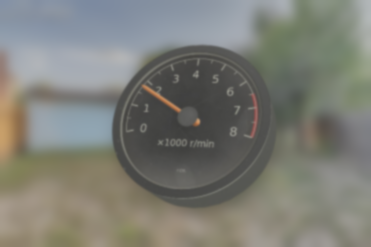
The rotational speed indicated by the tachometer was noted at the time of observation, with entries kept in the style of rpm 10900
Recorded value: rpm 1750
